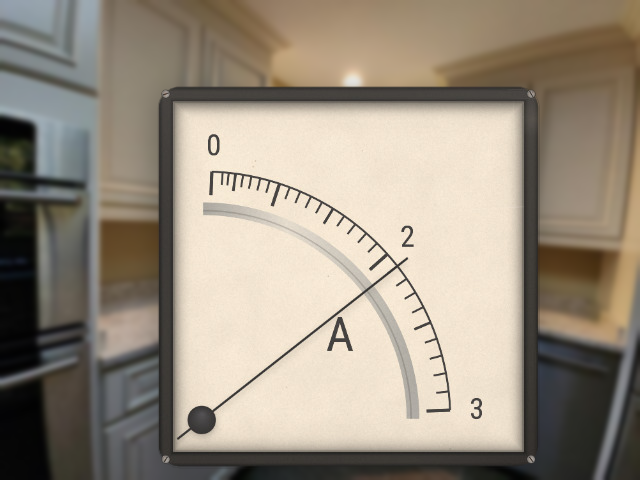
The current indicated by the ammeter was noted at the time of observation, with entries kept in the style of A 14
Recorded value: A 2.1
